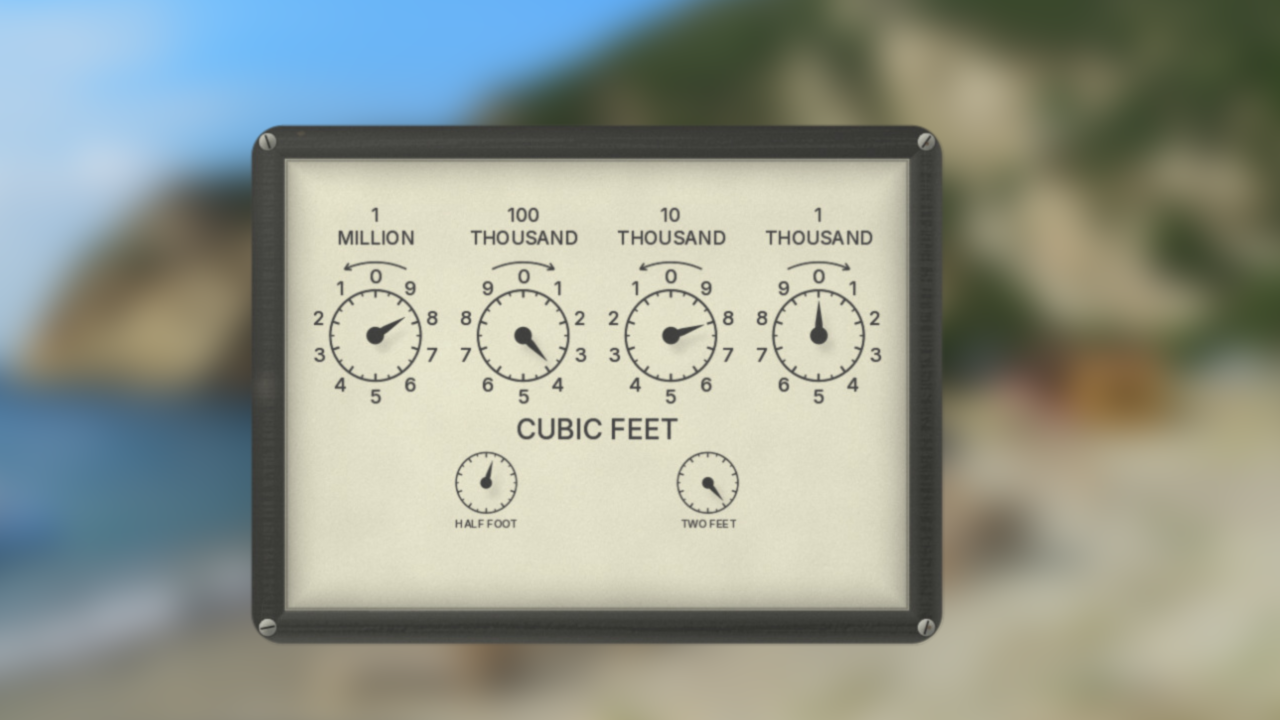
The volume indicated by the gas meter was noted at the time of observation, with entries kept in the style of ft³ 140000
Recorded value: ft³ 838000
